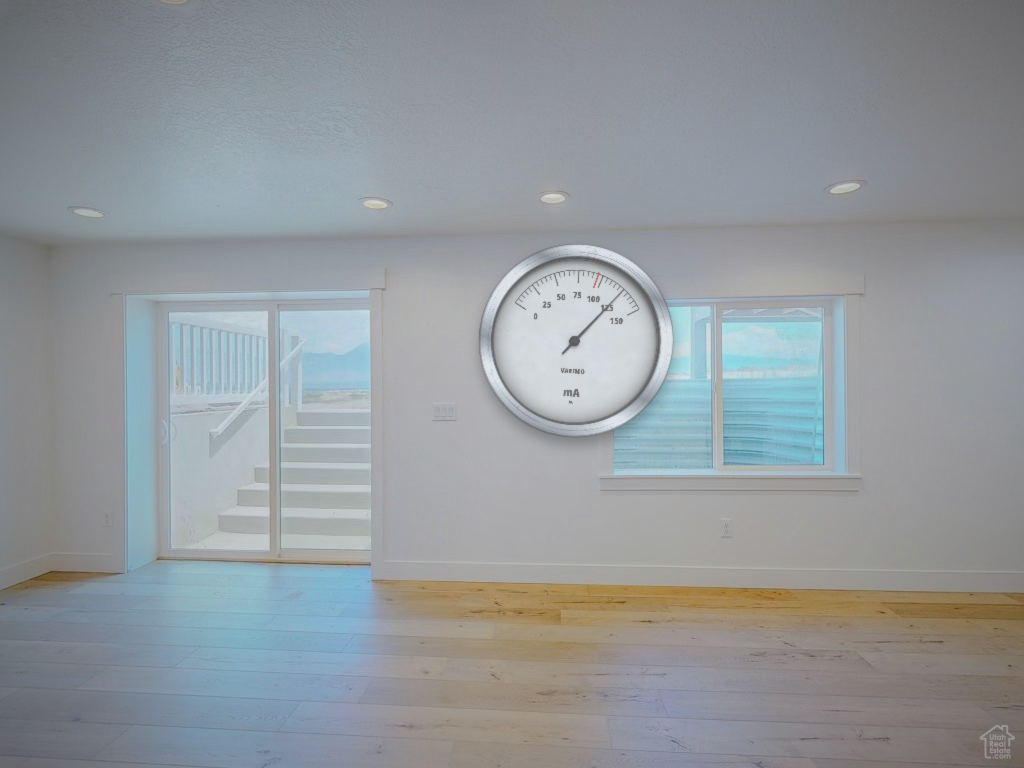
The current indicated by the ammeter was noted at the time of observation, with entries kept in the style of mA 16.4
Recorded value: mA 125
